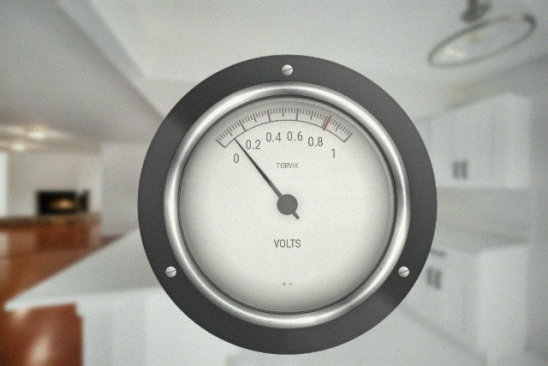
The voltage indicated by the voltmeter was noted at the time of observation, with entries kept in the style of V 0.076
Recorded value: V 0.1
